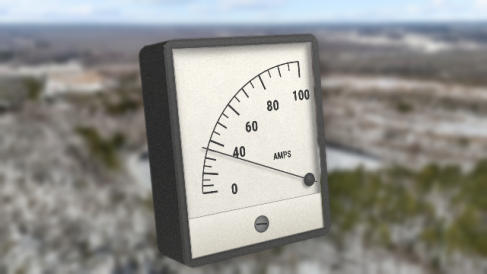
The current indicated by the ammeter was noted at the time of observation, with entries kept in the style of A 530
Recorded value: A 35
